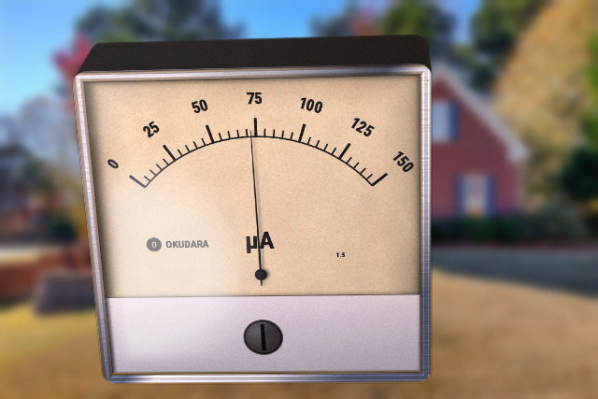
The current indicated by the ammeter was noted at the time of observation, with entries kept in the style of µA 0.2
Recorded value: µA 72.5
